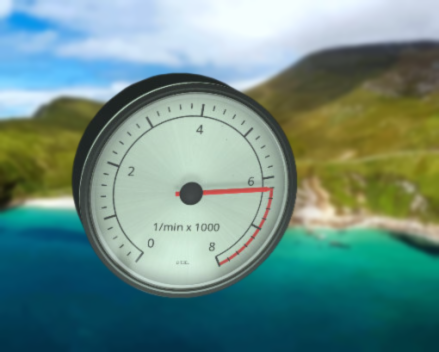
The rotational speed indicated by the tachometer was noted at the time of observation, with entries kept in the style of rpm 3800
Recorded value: rpm 6200
